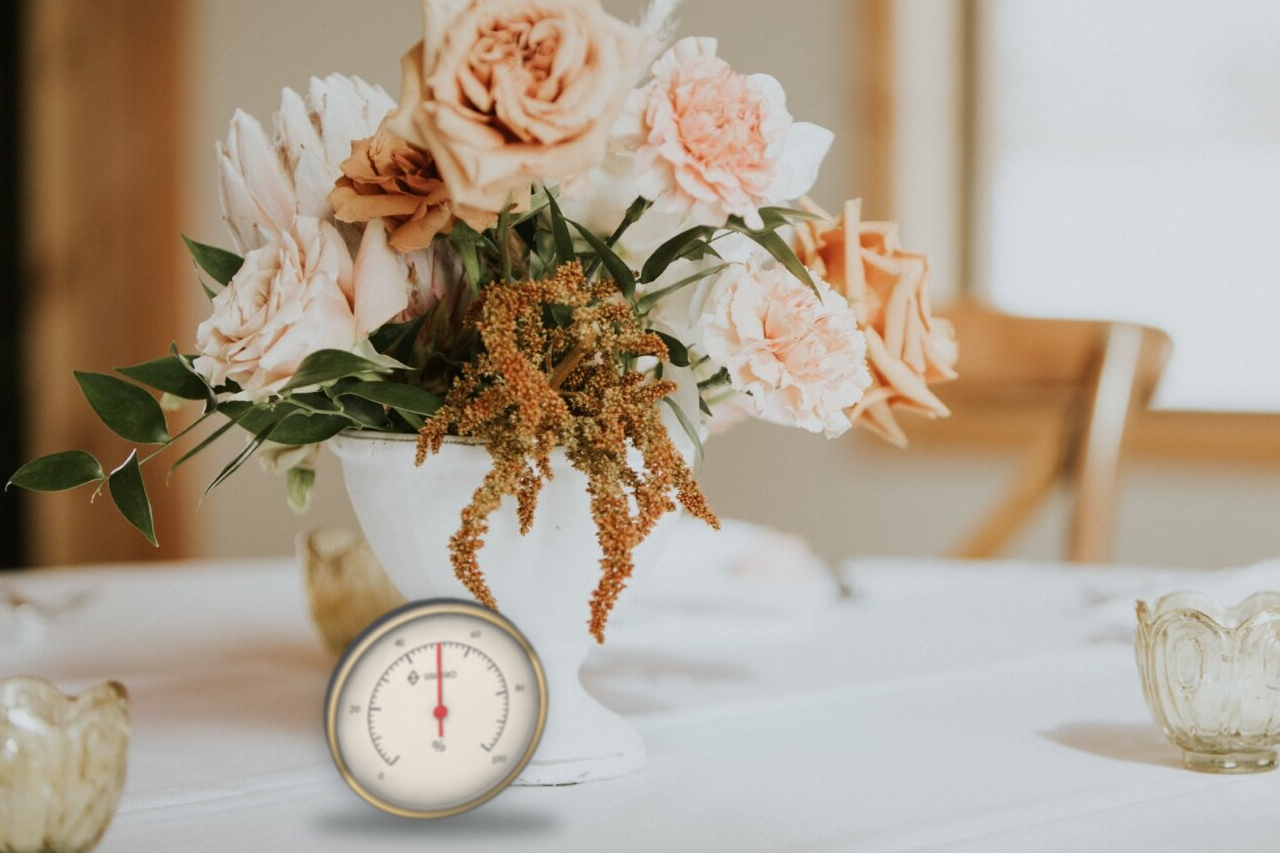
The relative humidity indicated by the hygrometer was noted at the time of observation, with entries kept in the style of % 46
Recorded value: % 50
